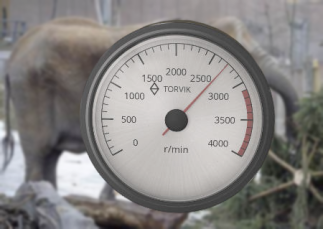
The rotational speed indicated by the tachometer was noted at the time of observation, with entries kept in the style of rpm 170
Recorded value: rpm 2700
